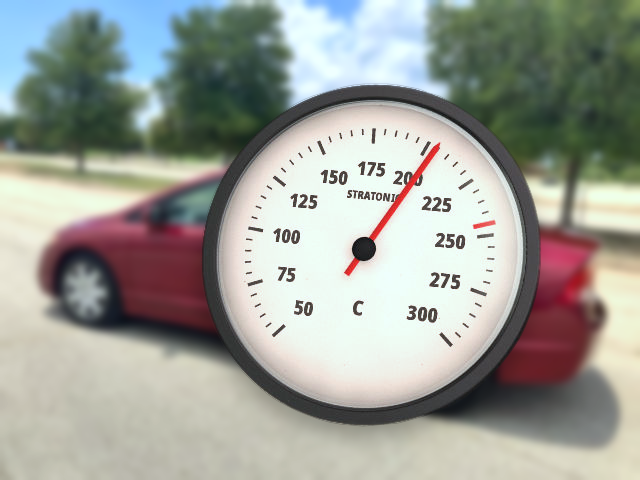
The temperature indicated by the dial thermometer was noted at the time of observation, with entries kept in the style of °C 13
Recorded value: °C 205
